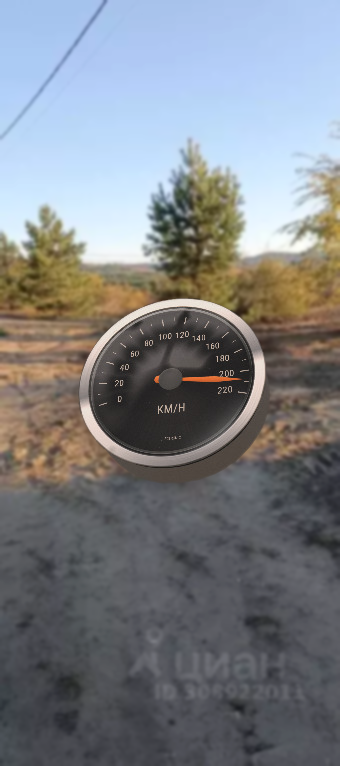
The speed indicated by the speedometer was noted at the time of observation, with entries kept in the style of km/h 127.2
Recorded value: km/h 210
